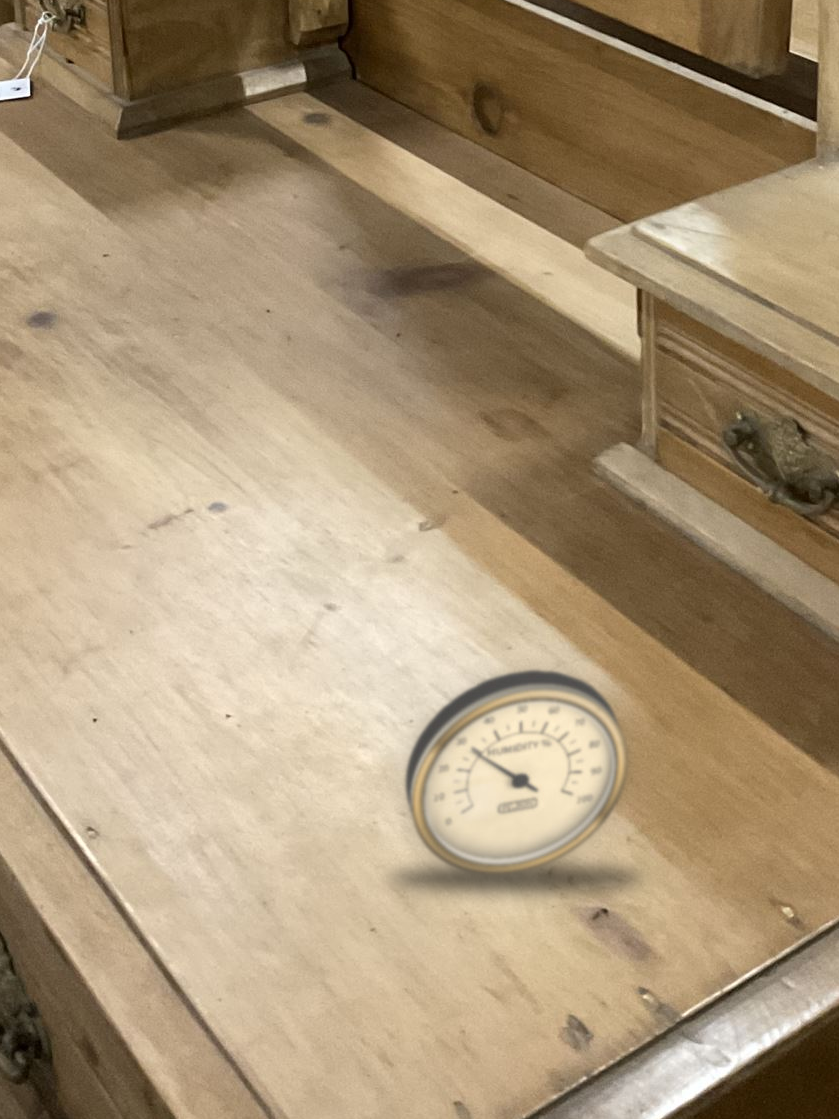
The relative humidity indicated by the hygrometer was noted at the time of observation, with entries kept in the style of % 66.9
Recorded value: % 30
